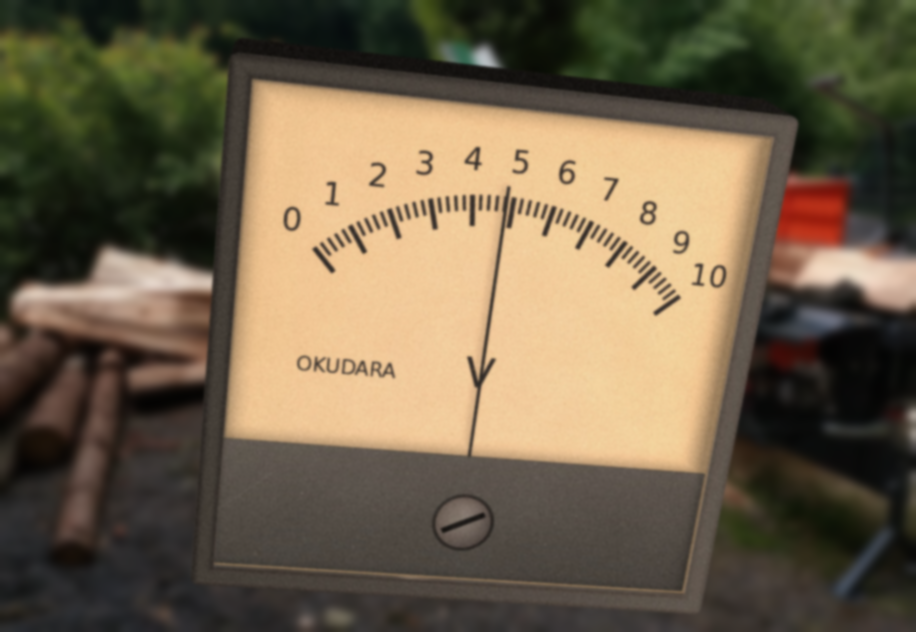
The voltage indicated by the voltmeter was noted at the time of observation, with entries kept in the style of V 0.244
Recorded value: V 4.8
